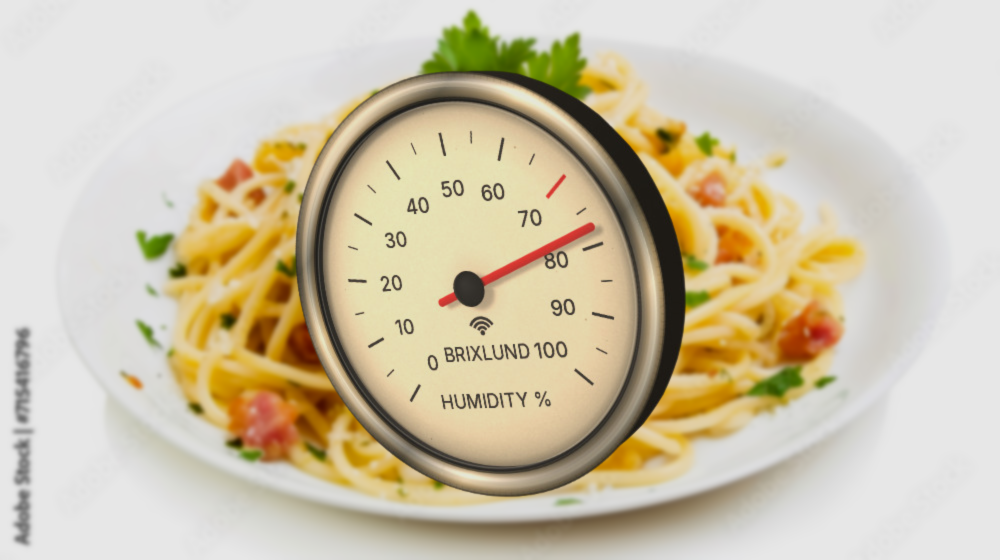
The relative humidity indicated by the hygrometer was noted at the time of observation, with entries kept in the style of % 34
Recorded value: % 77.5
